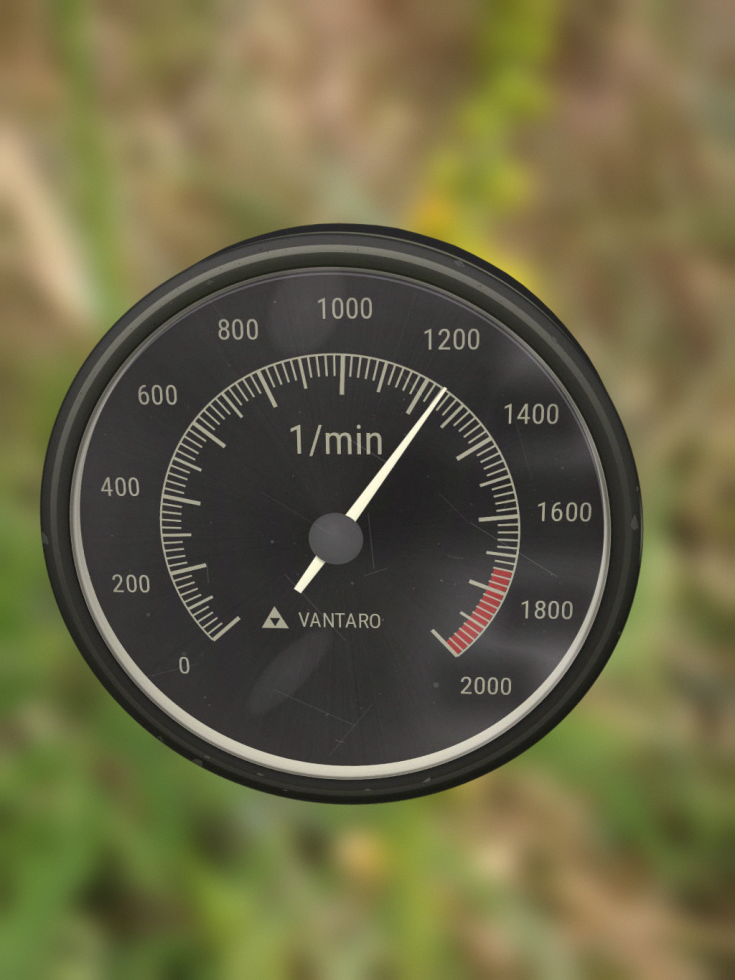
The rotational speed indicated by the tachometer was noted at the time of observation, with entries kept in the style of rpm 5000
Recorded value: rpm 1240
